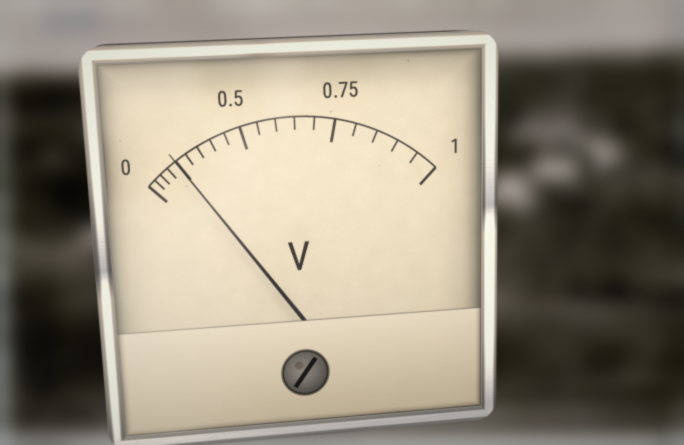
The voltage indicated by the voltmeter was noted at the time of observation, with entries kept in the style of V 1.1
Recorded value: V 0.25
